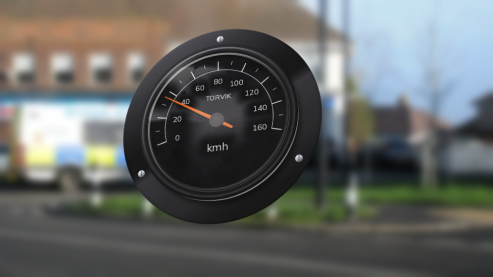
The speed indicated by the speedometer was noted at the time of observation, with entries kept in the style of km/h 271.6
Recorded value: km/h 35
